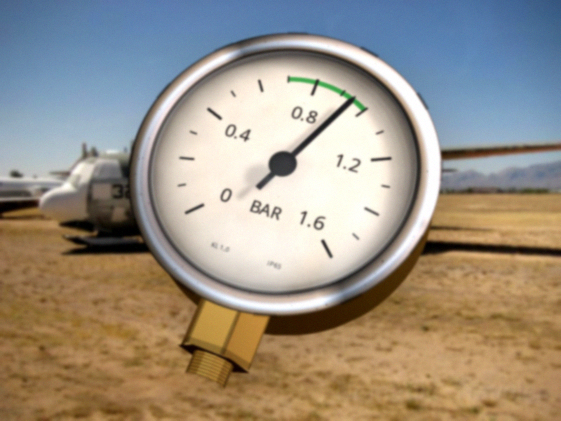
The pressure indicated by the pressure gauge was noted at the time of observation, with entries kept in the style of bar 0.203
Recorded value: bar 0.95
